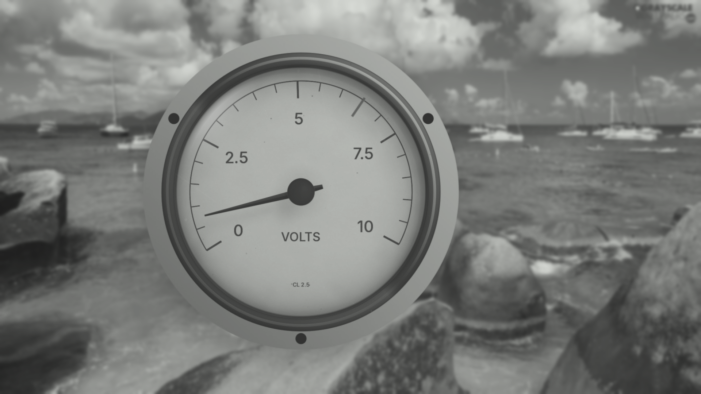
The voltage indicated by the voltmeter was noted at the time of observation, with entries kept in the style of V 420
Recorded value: V 0.75
